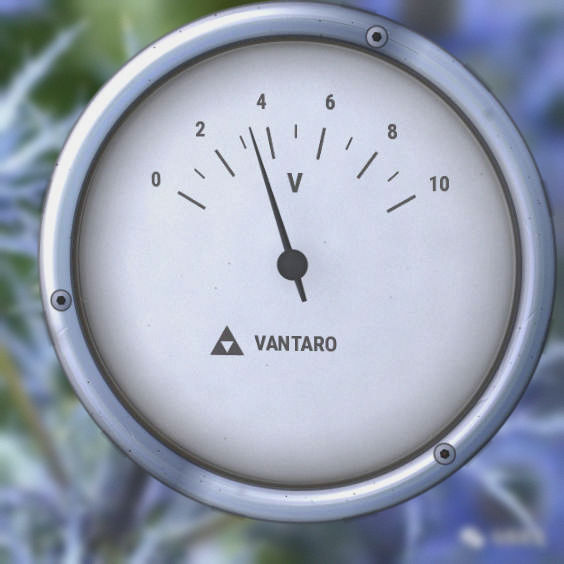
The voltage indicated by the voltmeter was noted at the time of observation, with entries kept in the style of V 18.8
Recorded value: V 3.5
